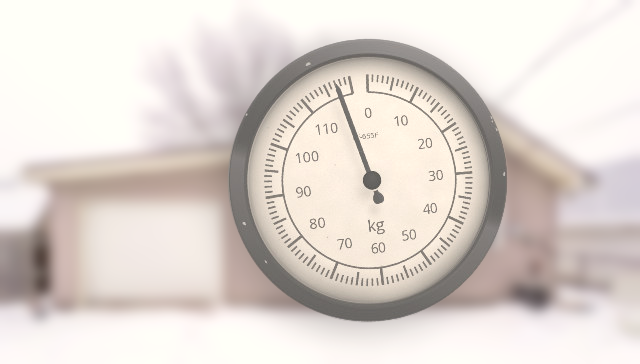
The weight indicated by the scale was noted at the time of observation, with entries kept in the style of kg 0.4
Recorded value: kg 117
